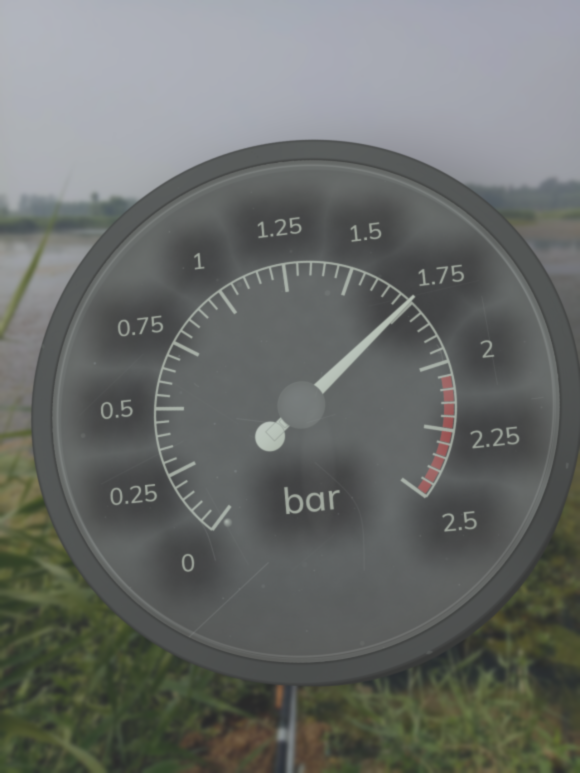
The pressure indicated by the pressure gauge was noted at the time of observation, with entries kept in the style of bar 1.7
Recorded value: bar 1.75
